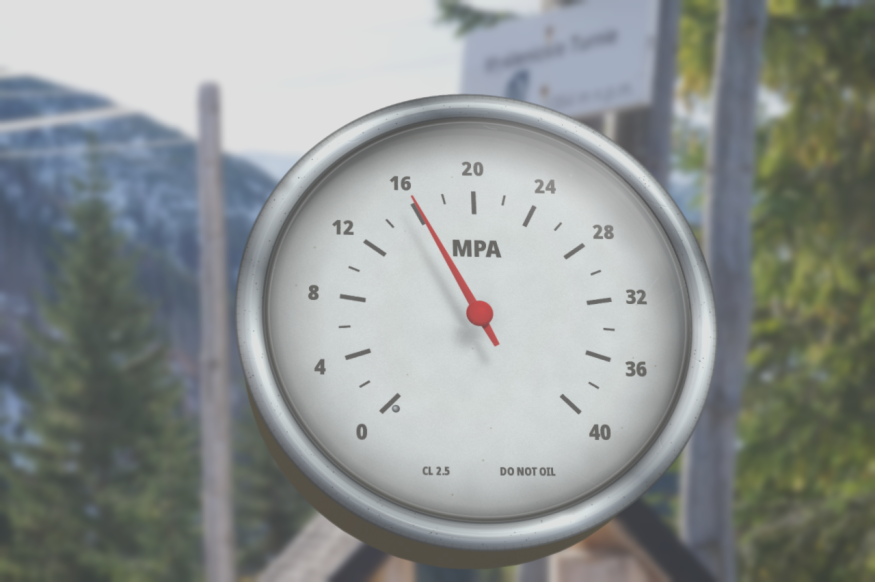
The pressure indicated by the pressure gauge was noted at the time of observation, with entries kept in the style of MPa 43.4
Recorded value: MPa 16
